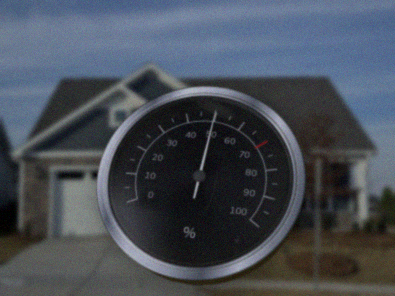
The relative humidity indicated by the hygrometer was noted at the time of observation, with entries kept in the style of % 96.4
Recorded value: % 50
